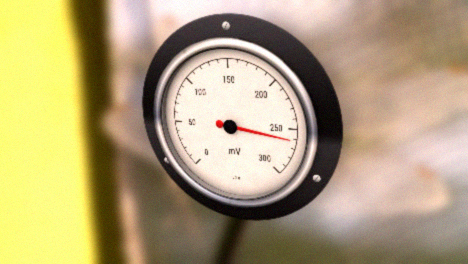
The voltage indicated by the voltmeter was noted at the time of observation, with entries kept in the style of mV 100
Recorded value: mV 260
